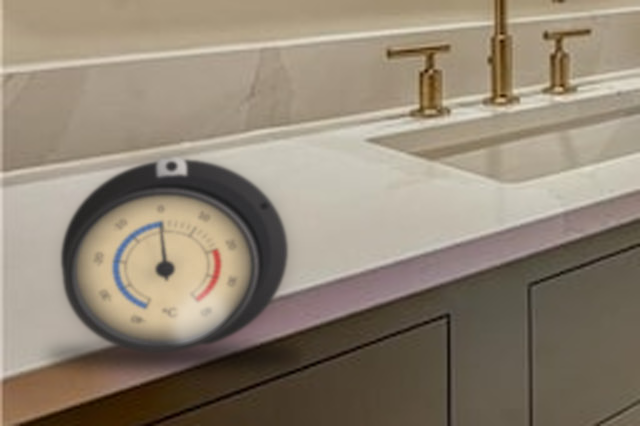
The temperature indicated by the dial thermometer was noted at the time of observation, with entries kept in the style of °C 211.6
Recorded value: °C 0
